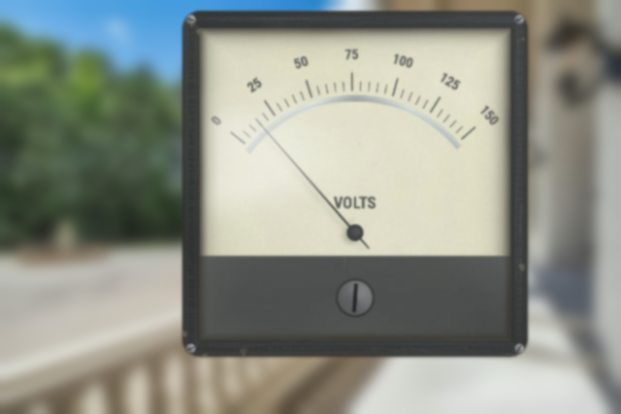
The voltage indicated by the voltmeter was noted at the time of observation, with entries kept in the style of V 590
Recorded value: V 15
